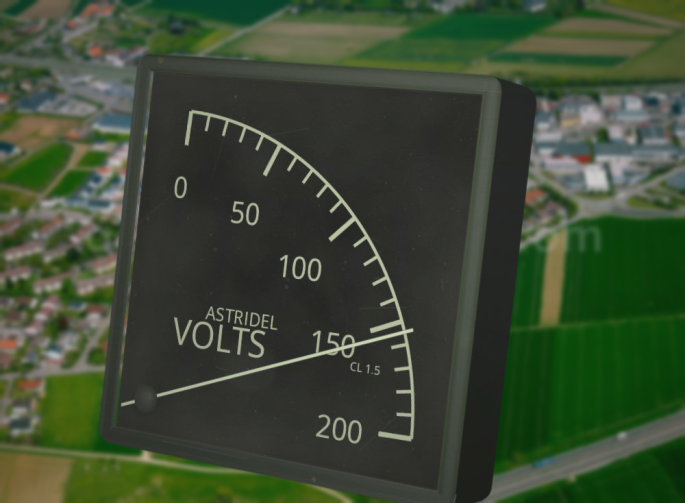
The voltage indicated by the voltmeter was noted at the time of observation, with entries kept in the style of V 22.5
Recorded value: V 155
